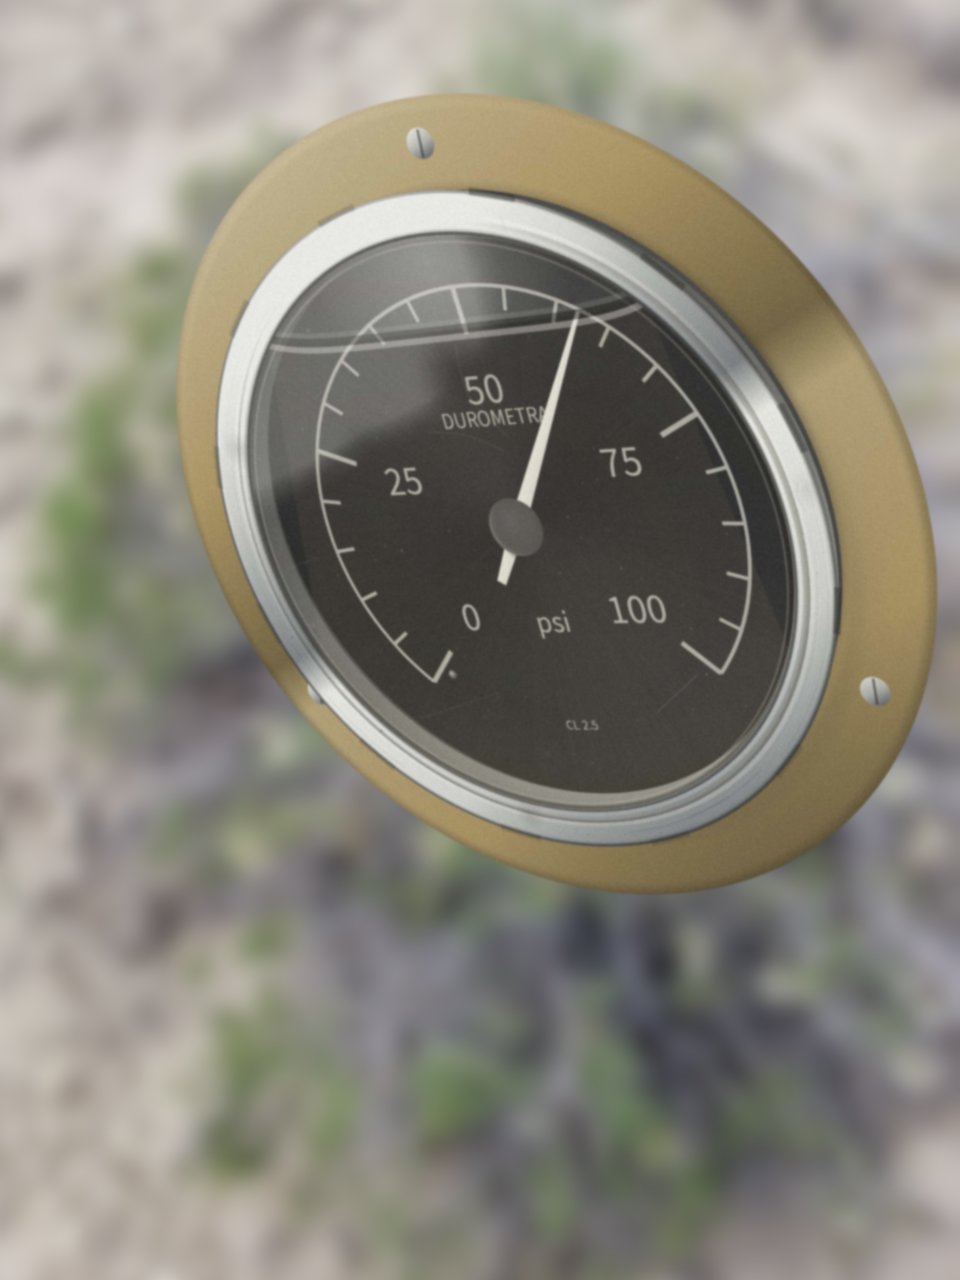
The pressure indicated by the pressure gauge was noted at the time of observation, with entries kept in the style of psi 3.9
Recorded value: psi 62.5
